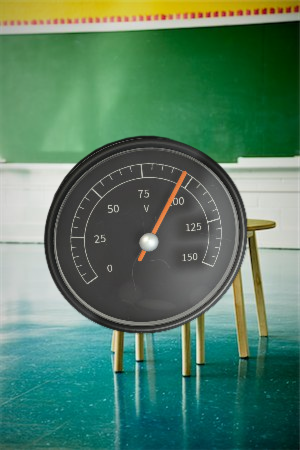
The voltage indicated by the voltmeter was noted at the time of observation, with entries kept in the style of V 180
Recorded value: V 95
